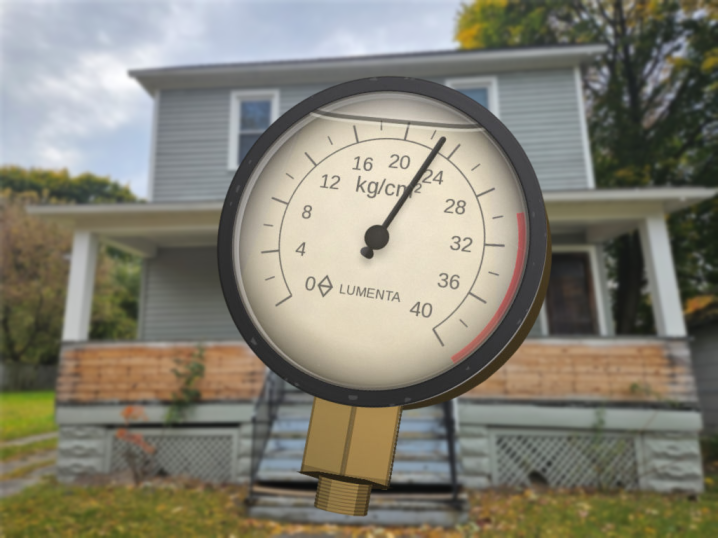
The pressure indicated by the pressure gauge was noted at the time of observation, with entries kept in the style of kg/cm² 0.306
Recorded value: kg/cm² 23
